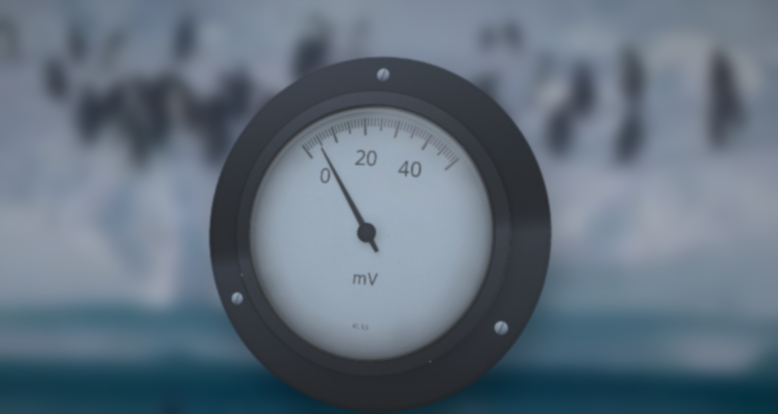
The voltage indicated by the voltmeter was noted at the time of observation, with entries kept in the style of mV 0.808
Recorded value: mV 5
